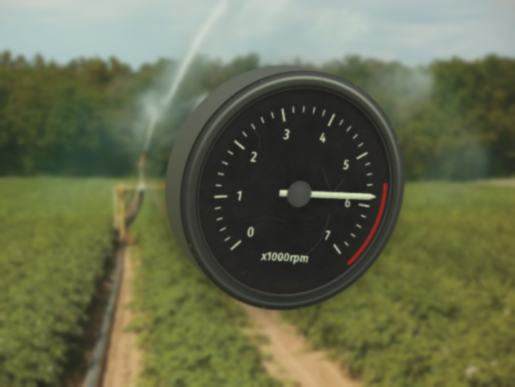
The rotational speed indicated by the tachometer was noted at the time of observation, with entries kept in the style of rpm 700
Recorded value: rpm 5800
